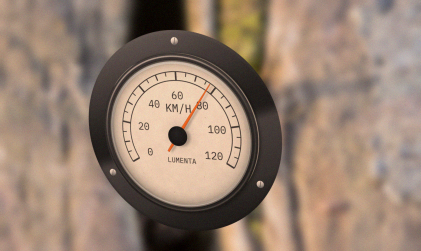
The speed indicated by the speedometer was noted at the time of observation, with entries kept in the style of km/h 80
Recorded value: km/h 77.5
